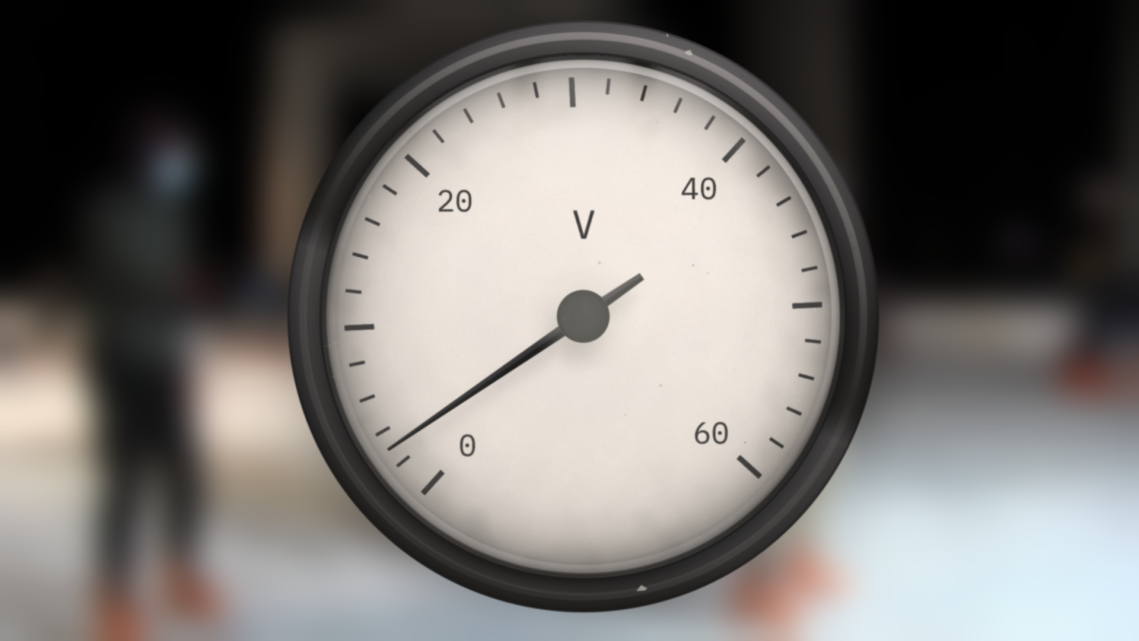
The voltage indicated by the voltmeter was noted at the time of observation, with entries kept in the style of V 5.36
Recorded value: V 3
